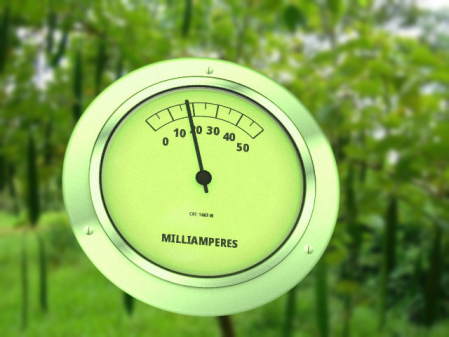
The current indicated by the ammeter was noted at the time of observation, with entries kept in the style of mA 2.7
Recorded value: mA 17.5
